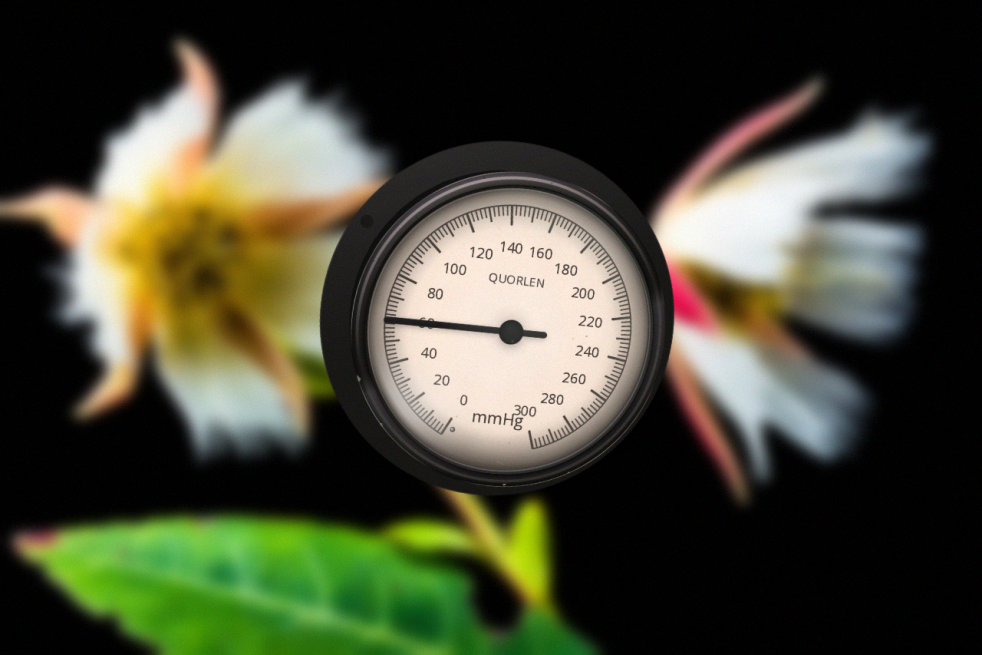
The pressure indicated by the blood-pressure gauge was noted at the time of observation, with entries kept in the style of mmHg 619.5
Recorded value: mmHg 60
